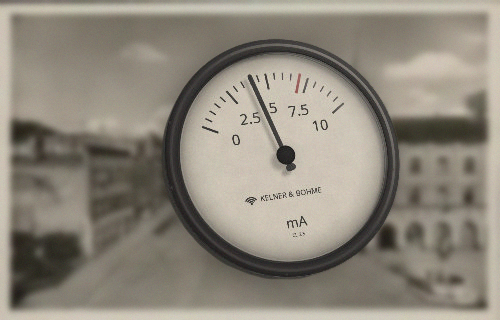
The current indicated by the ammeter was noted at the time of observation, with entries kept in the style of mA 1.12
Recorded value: mA 4
